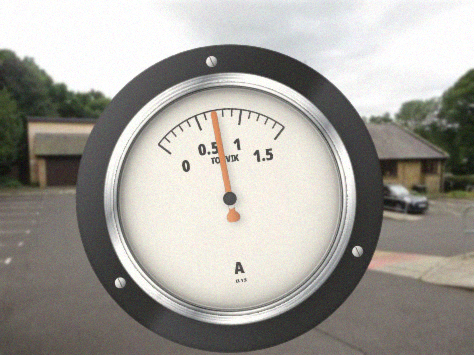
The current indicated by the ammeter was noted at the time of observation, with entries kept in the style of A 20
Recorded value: A 0.7
